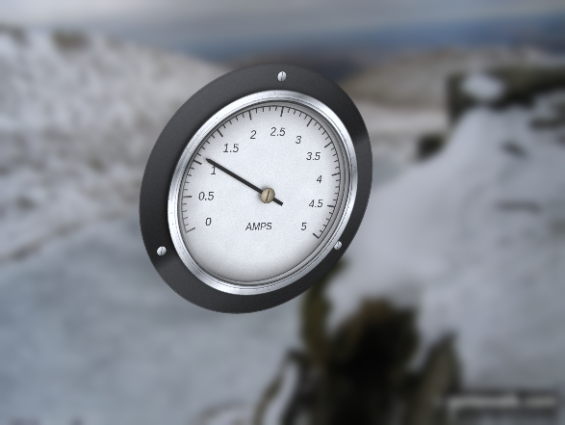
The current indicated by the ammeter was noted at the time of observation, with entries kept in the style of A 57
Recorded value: A 1.1
